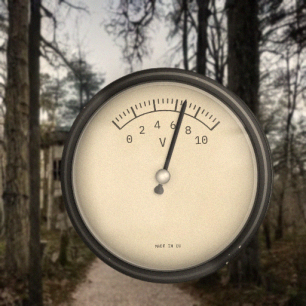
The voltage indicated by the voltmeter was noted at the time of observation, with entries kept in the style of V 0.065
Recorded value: V 6.8
